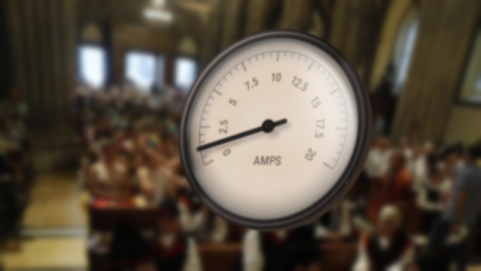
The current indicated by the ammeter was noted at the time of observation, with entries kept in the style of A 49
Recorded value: A 1
